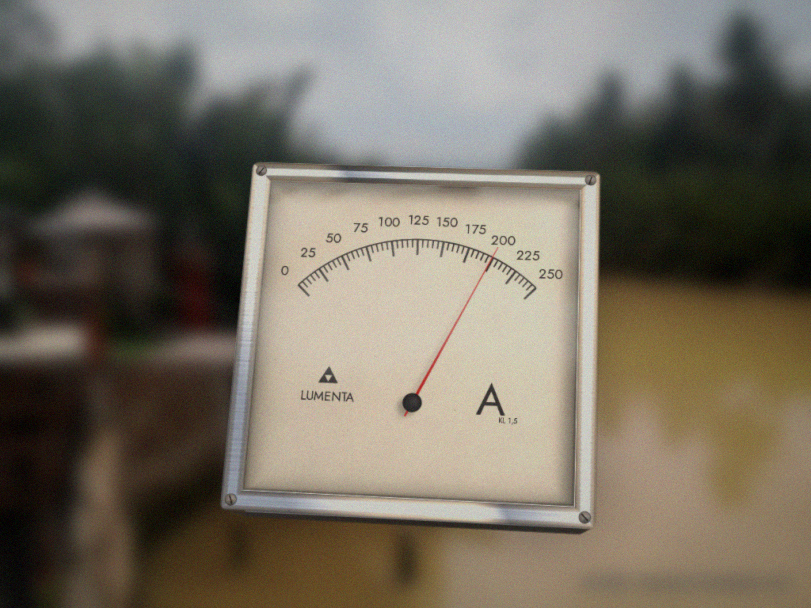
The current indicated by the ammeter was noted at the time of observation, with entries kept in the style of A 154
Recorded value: A 200
